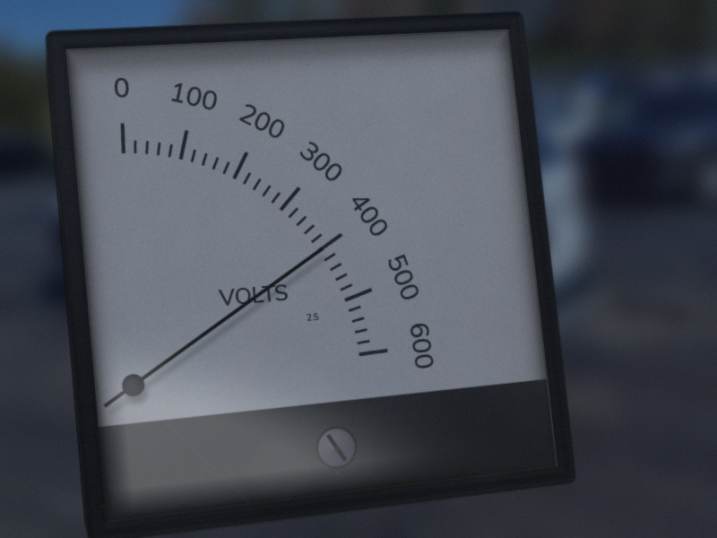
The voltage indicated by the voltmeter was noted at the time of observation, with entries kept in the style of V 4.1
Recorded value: V 400
